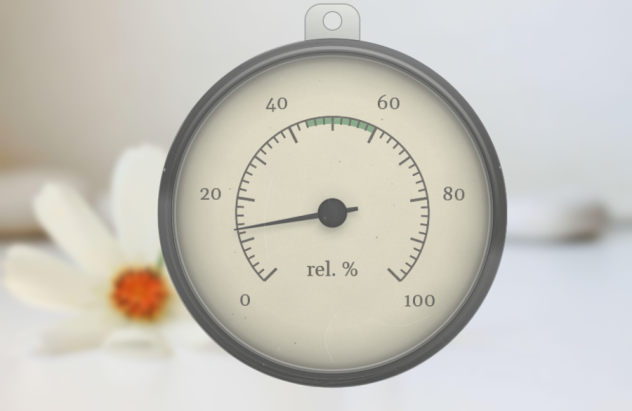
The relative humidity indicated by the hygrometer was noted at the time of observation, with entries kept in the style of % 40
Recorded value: % 13
